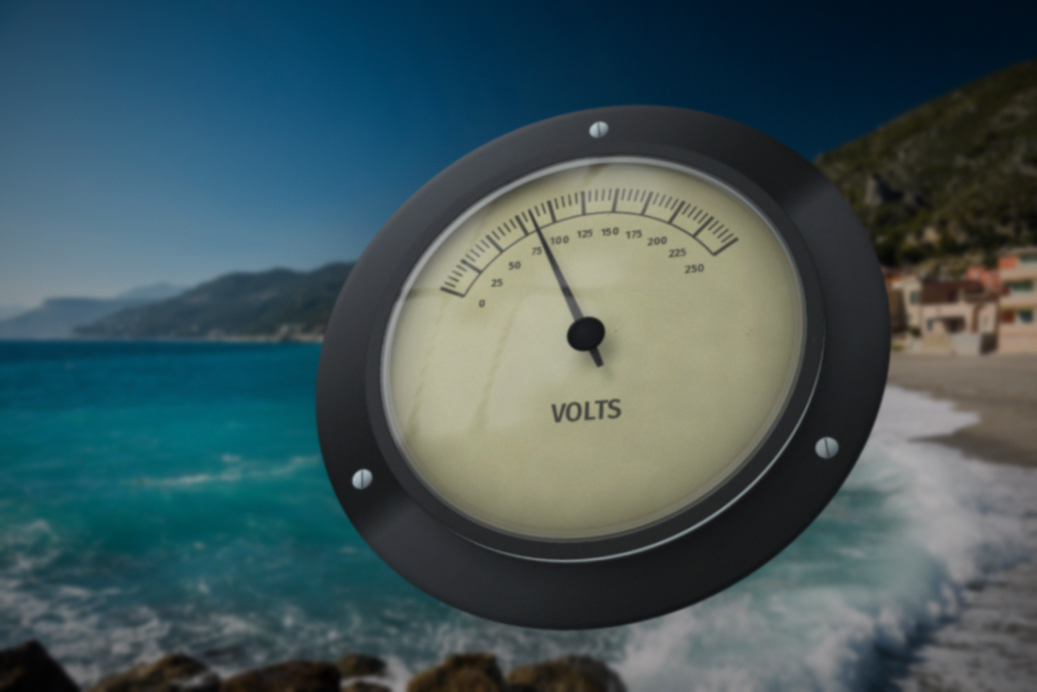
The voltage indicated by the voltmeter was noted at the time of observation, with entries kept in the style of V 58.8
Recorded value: V 85
